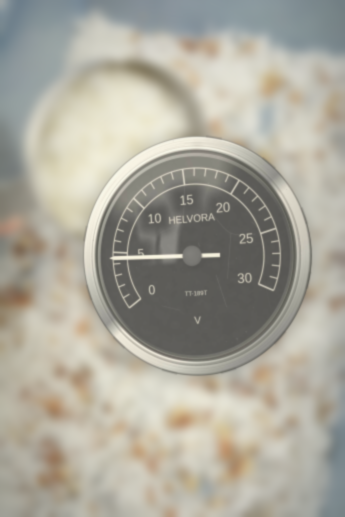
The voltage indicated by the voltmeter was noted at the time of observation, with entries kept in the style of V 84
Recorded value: V 4.5
